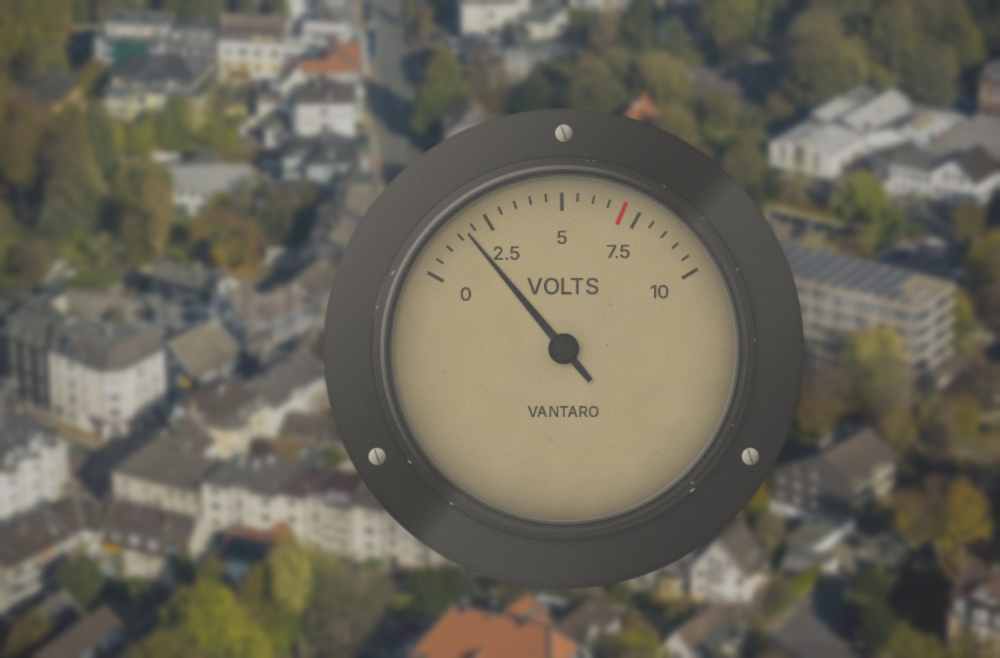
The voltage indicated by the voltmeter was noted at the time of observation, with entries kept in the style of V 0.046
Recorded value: V 1.75
